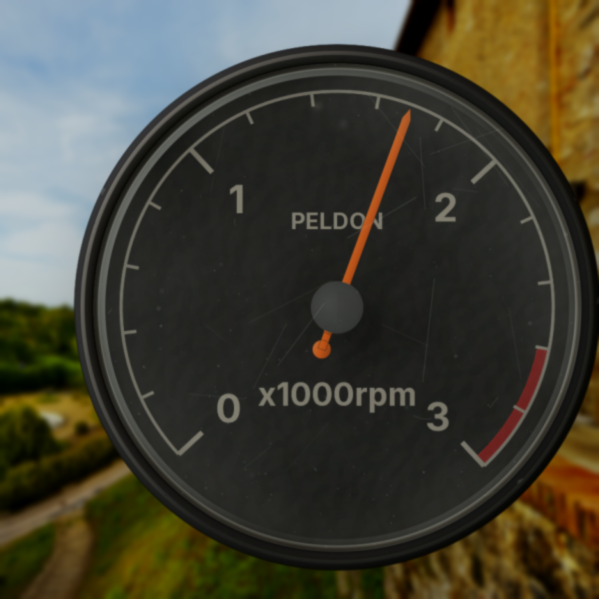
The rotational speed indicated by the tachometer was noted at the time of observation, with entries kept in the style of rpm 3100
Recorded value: rpm 1700
